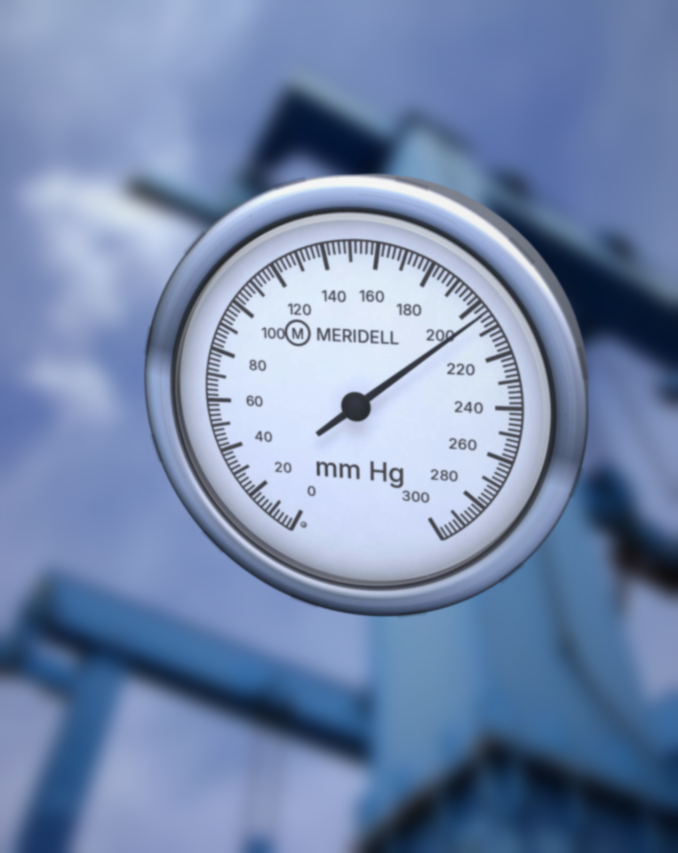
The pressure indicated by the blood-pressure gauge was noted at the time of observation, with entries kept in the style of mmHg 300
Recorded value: mmHg 204
